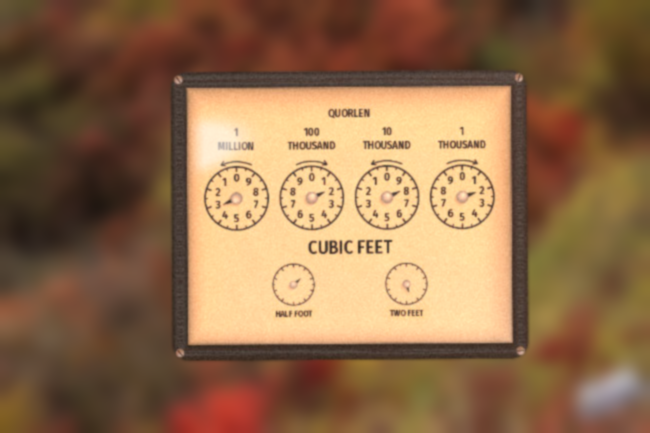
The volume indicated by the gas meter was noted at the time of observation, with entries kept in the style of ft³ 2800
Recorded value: ft³ 318200
